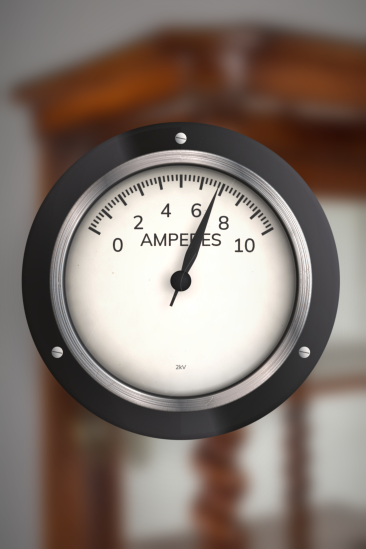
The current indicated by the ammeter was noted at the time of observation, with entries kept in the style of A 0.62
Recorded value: A 6.8
